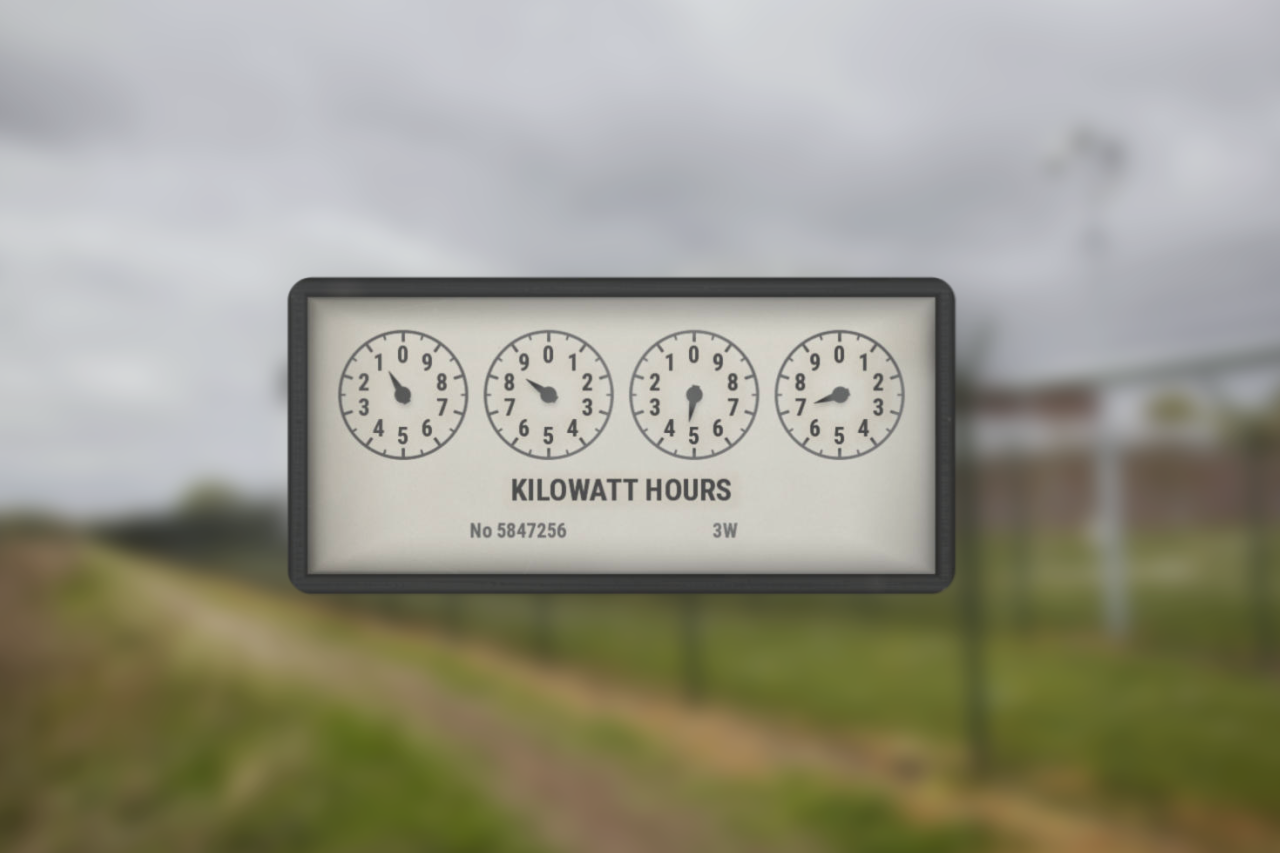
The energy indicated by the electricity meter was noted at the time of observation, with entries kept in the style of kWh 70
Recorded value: kWh 847
